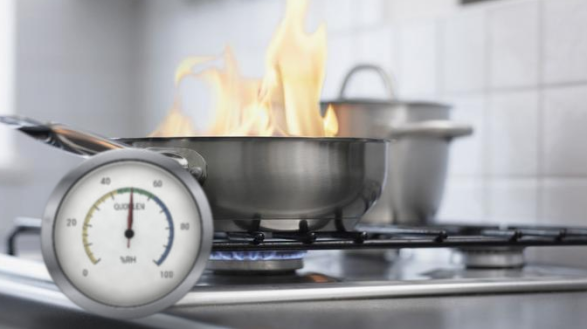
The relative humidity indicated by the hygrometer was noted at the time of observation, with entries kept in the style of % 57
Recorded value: % 50
